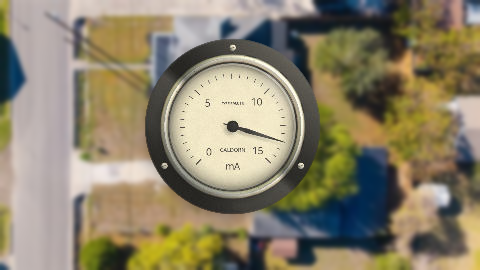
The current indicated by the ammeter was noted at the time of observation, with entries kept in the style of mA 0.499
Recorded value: mA 13.5
